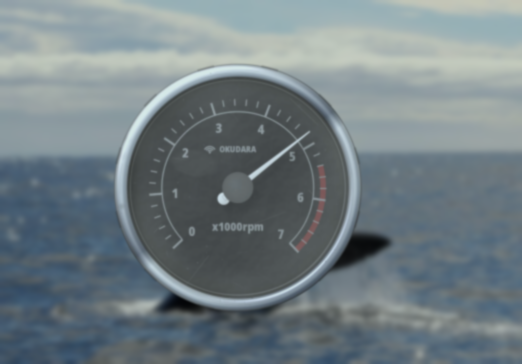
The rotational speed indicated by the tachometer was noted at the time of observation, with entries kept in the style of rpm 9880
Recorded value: rpm 4800
